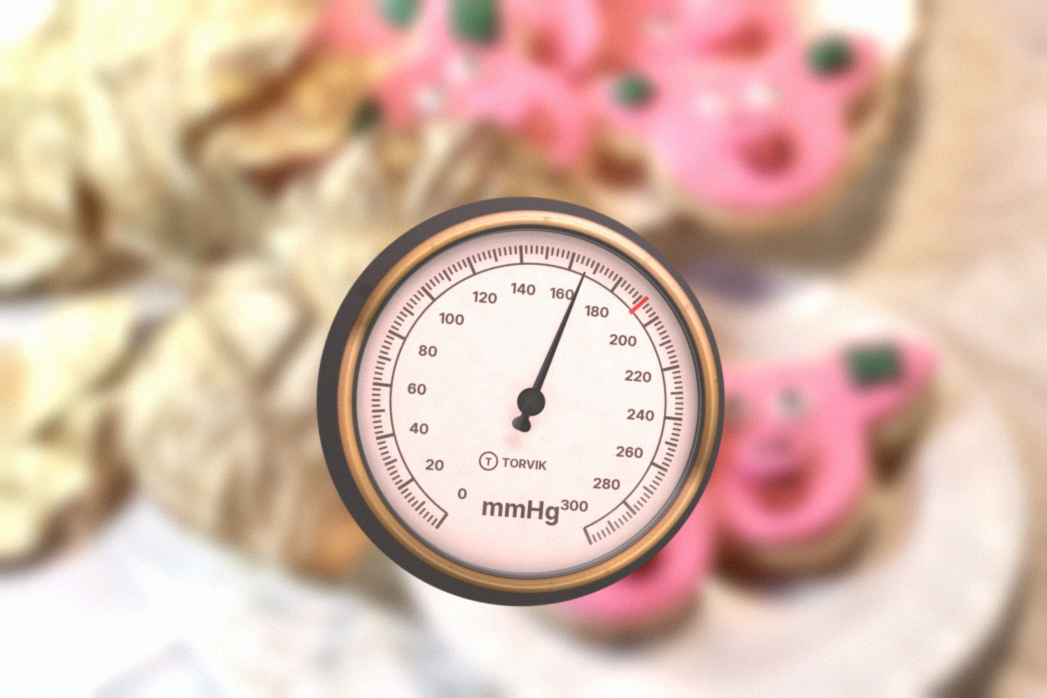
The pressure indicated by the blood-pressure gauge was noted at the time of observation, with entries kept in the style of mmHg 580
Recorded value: mmHg 166
